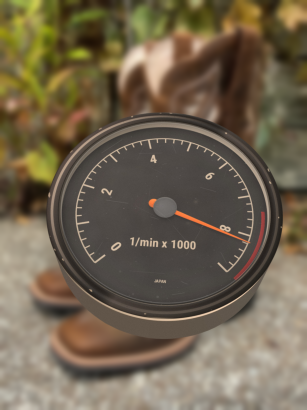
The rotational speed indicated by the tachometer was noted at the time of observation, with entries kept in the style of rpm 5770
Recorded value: rpm 8200
